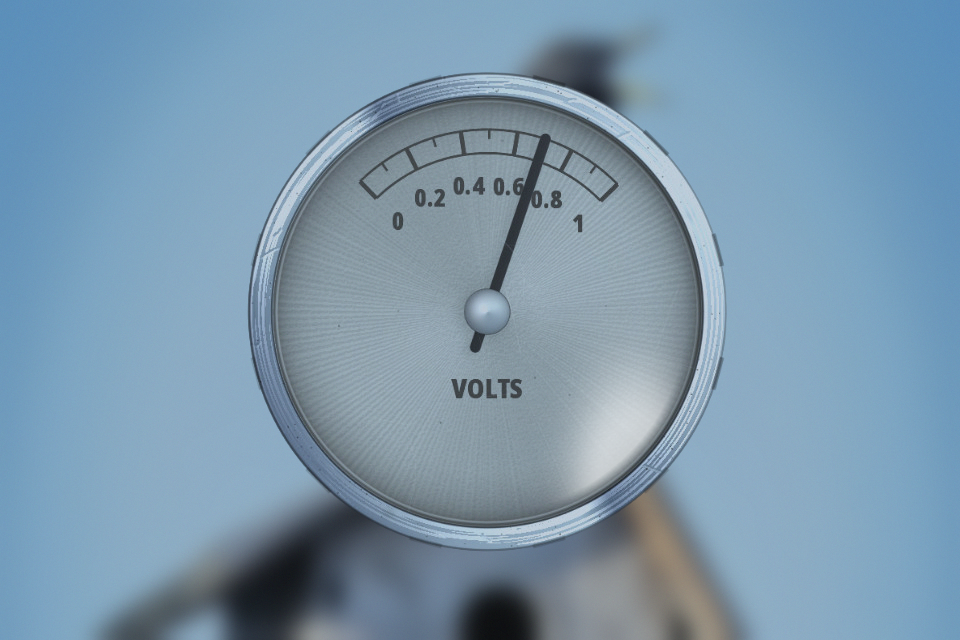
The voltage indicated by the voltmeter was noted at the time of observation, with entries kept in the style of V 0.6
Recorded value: V 0.7
